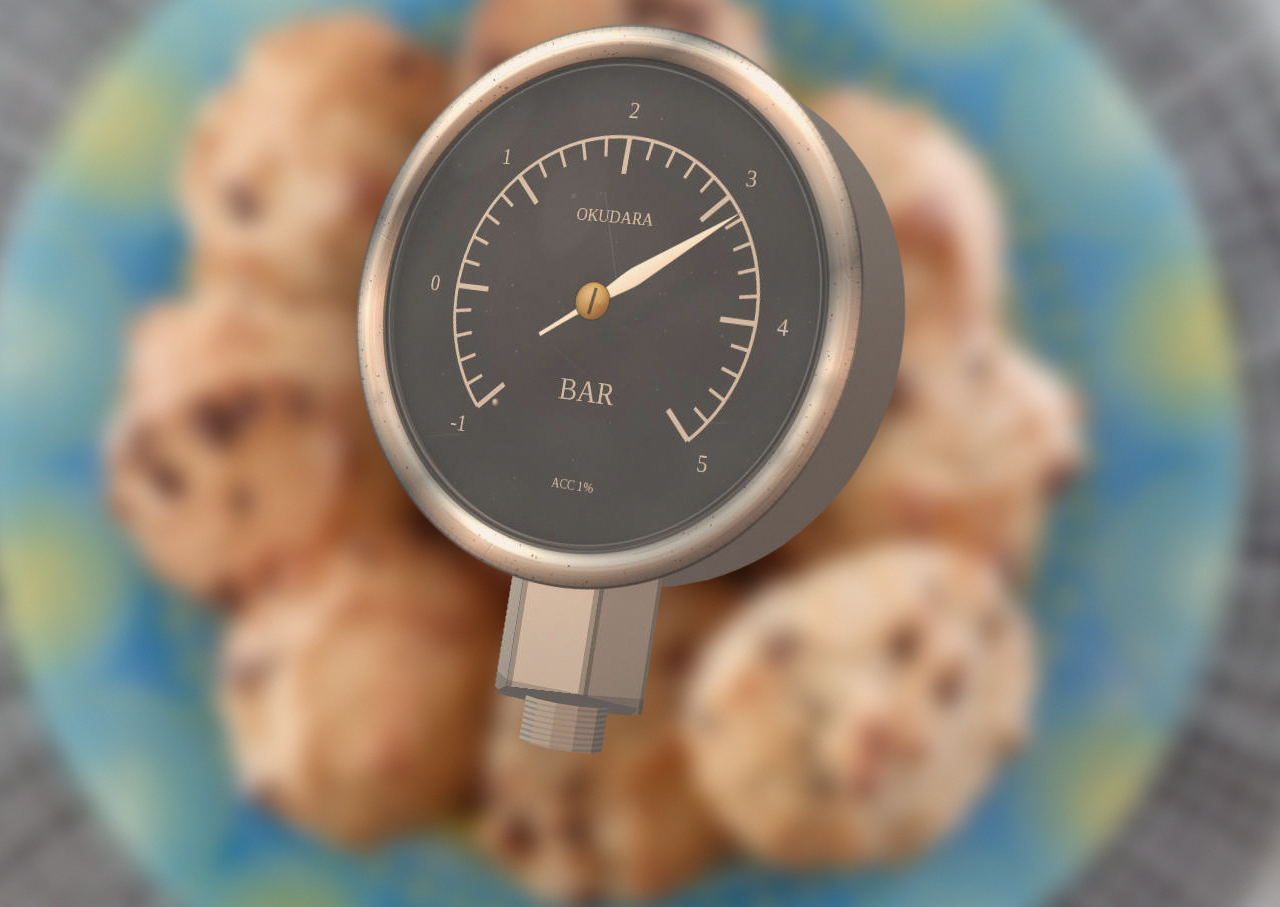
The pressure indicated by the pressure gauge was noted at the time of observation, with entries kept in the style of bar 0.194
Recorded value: bar 3.2
